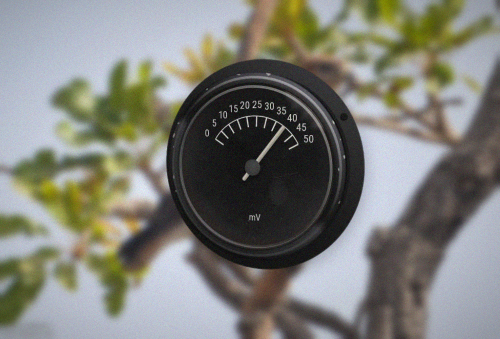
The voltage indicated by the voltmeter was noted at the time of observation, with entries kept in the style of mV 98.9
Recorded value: mV 40
